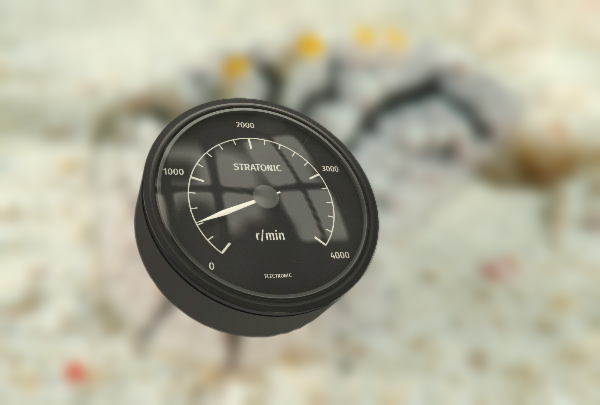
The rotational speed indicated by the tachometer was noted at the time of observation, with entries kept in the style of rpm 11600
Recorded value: rpm 400
